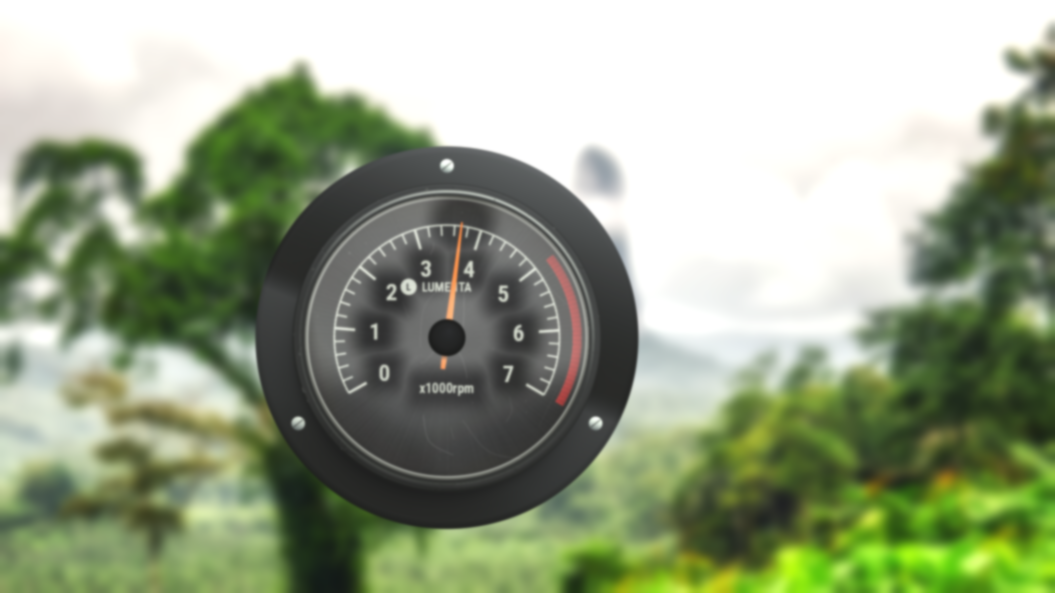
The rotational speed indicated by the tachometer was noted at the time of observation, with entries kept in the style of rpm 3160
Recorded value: rpm 3700
